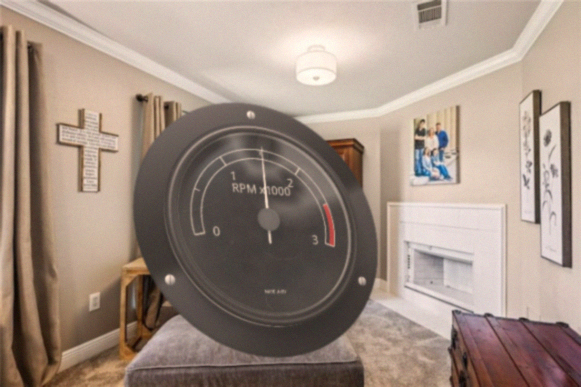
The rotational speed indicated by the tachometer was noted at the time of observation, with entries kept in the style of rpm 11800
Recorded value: rpm 1500
